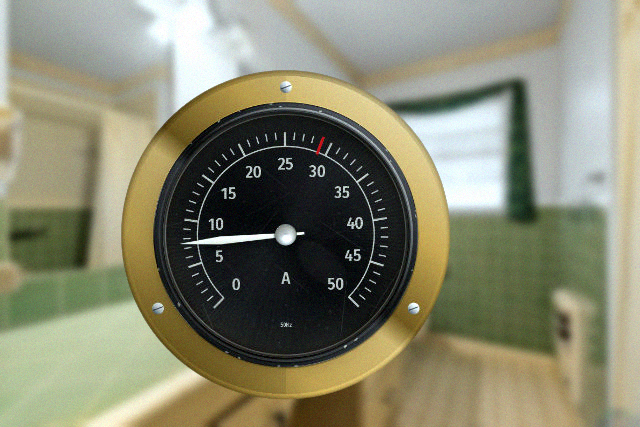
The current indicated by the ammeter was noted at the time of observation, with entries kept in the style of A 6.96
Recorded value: A 7.5
